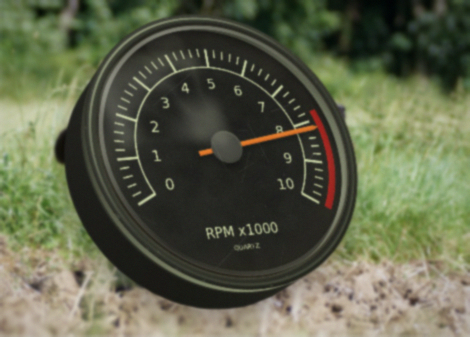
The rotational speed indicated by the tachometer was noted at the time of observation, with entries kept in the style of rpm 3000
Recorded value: rpm 8200
